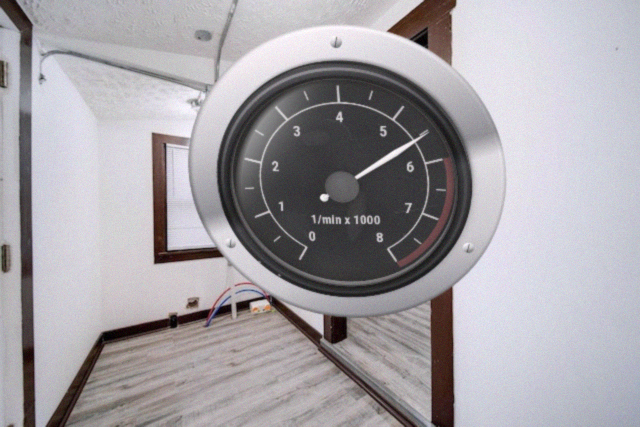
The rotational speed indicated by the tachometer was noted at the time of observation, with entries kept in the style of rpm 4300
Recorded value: rpm 5500
